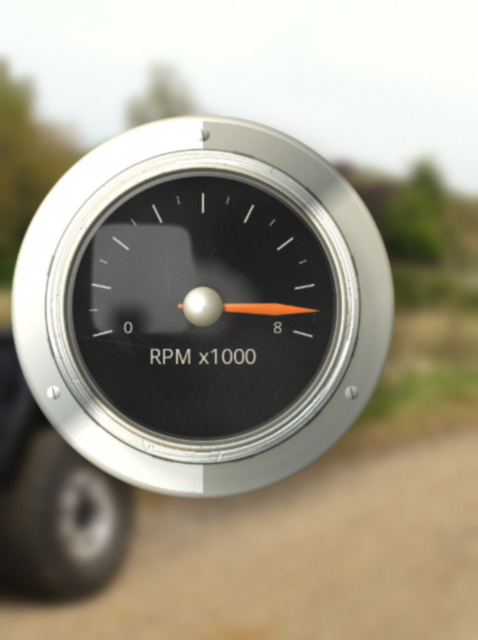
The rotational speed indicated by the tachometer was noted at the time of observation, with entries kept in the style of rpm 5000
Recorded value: rpm 7500
